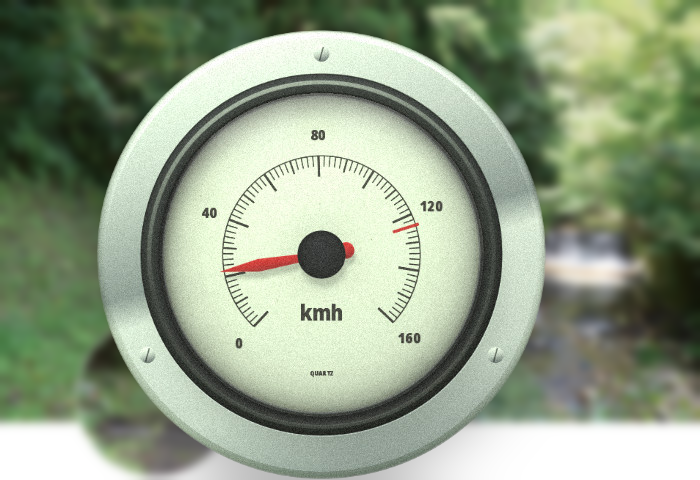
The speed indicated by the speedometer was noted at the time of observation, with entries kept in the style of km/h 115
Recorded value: km/h 22
